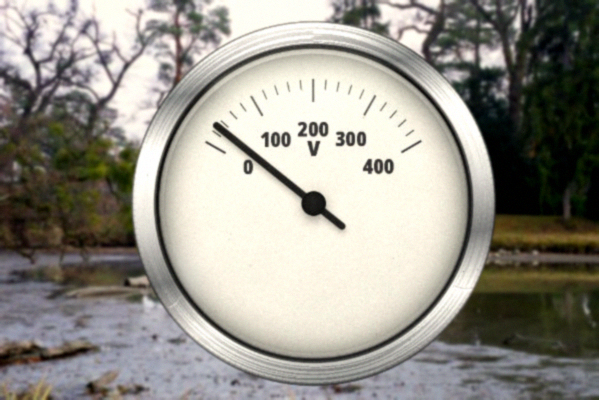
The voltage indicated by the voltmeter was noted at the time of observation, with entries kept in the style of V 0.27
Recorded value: V 30
